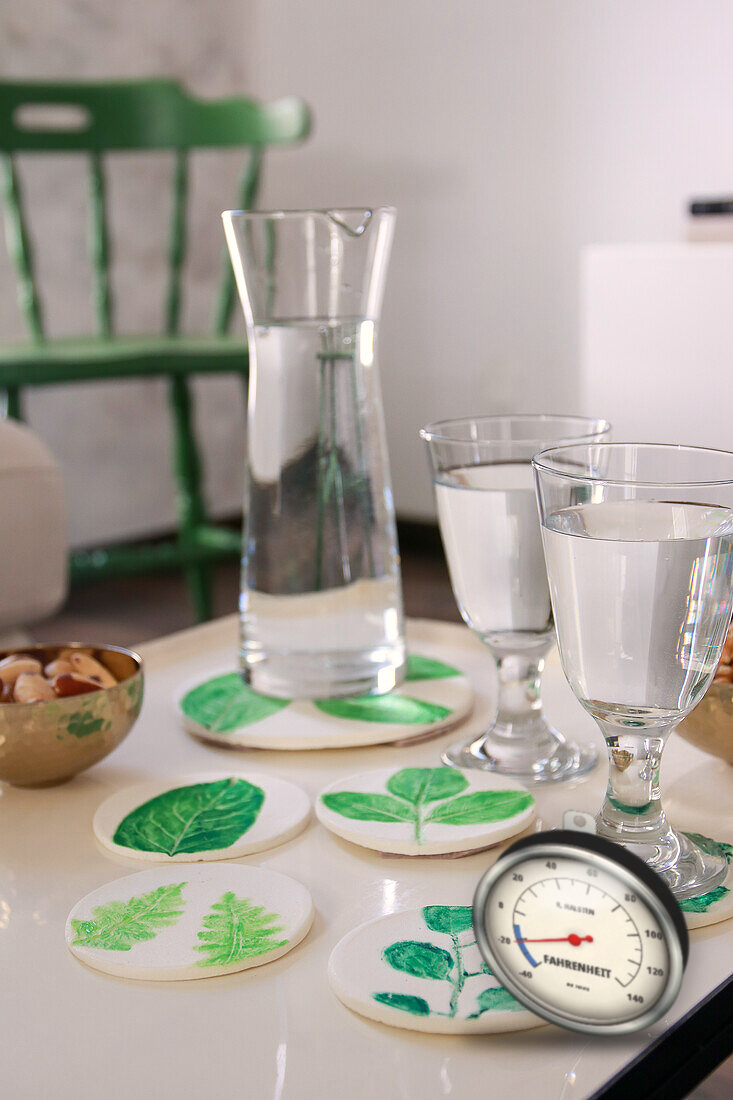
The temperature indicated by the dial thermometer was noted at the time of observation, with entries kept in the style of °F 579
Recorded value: °F -20
